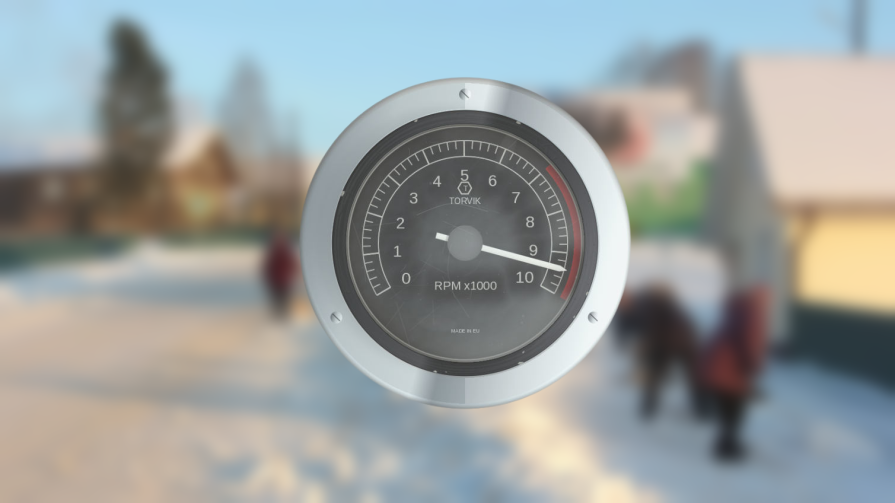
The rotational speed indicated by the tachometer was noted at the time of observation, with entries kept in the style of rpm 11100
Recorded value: rpm 9400
